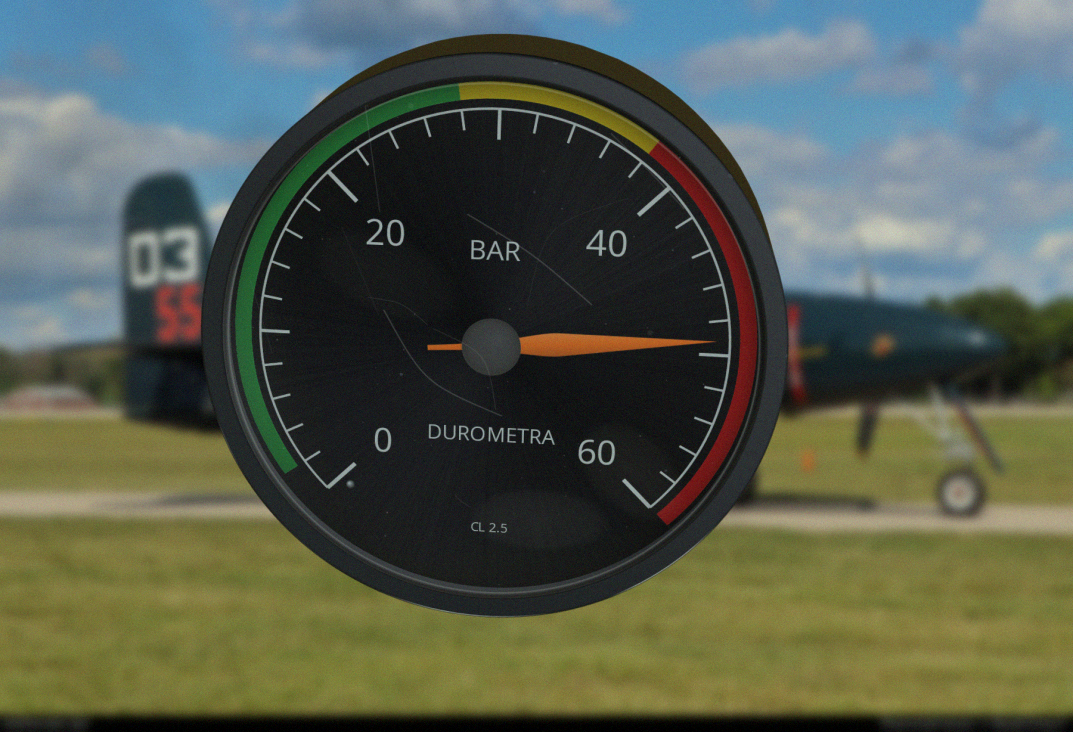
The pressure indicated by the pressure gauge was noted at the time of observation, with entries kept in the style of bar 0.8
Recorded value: bar 49
